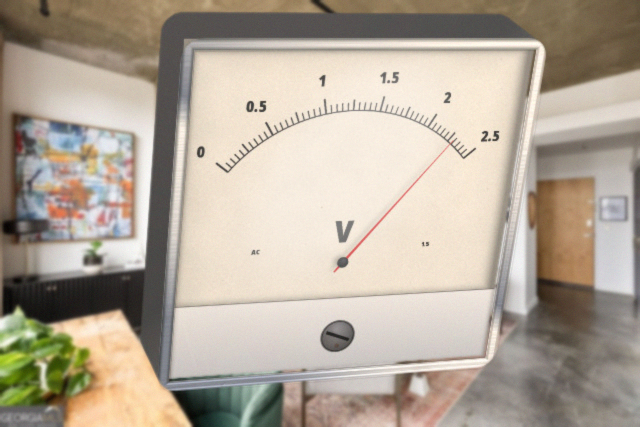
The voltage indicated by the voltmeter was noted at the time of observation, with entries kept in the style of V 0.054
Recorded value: V 2.25
